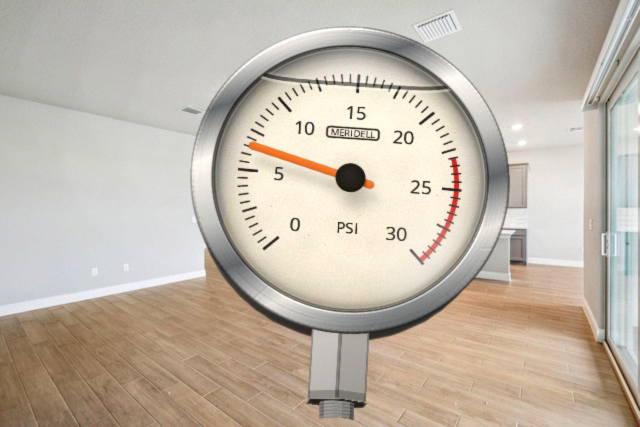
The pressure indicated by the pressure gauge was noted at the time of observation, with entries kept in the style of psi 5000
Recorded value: psi 6.5
